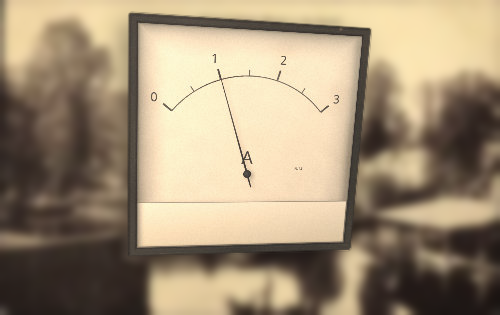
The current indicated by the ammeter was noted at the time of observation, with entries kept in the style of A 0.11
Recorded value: A 1
